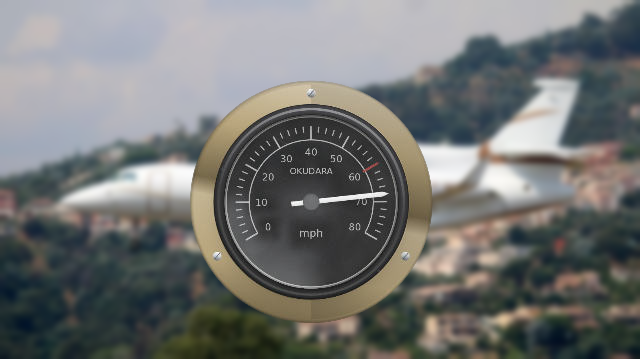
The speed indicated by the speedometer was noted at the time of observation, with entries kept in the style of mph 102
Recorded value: mph 68
